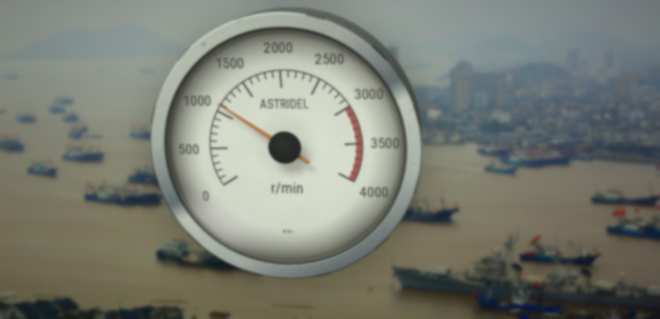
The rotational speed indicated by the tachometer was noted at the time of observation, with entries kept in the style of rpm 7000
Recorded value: rpm 1100
